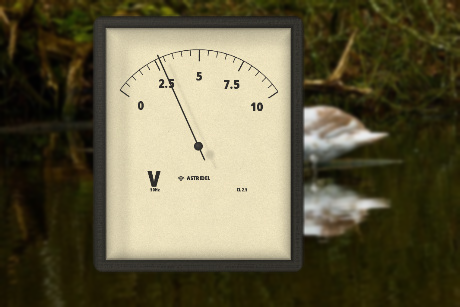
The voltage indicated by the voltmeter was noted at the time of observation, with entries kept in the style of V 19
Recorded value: V 2.75
